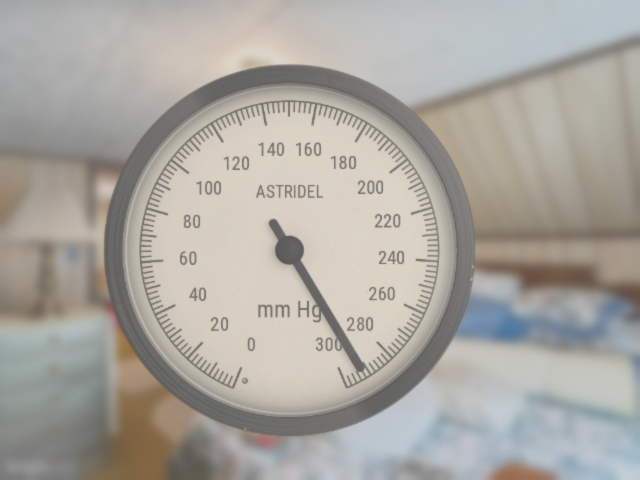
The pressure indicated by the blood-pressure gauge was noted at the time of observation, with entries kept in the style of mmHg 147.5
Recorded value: mmHg 292
